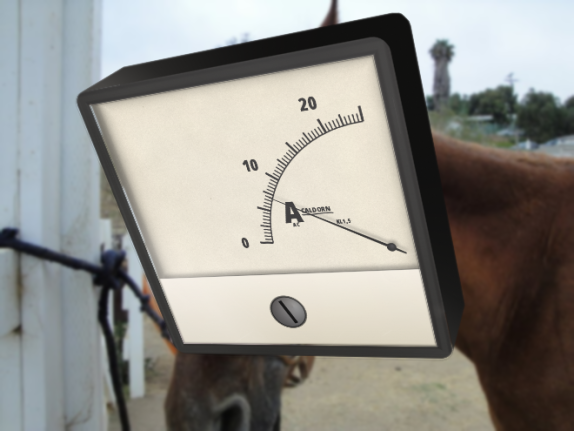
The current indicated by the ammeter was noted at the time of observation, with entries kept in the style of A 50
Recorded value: A 7.5
